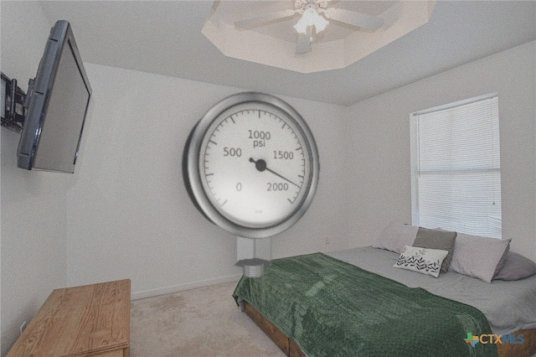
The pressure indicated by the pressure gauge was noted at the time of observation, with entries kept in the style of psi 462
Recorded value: psi 1850
